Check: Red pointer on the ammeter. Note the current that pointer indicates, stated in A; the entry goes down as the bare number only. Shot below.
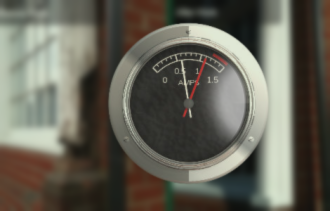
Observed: 1.1
